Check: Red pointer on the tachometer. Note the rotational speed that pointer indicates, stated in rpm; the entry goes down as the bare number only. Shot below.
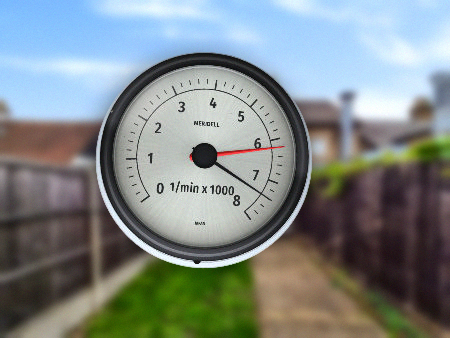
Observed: 6200
